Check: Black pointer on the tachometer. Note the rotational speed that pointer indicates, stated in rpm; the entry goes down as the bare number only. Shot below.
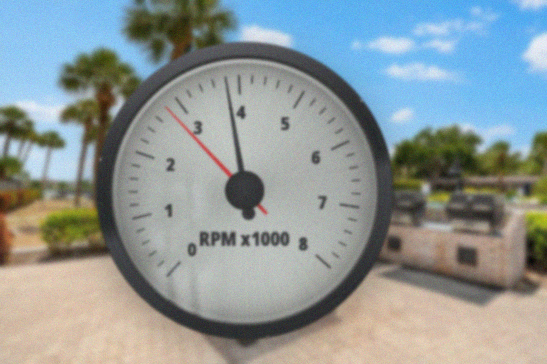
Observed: 3800
